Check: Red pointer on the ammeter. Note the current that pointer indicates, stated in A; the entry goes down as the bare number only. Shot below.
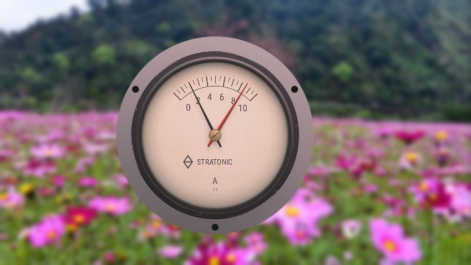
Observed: 8.5
